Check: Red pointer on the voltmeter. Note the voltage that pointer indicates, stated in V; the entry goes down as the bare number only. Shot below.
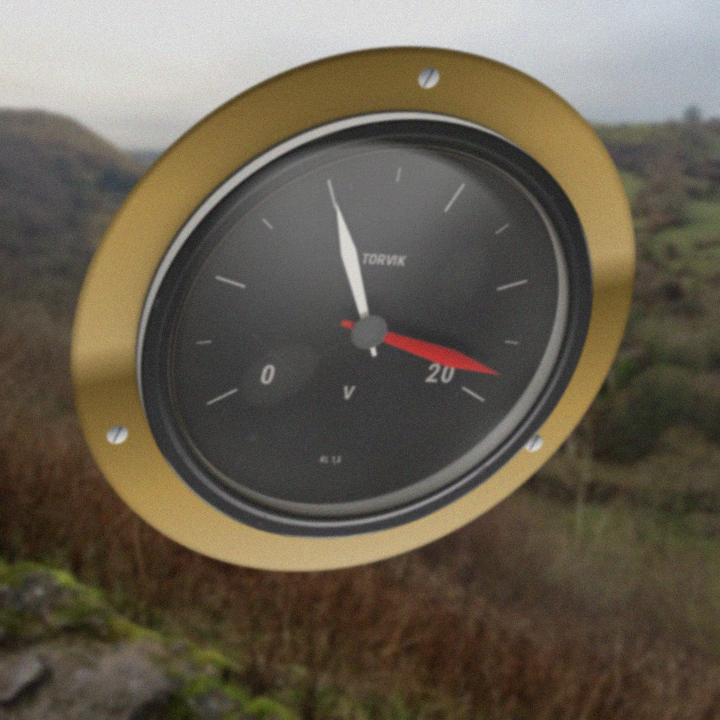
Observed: 19
